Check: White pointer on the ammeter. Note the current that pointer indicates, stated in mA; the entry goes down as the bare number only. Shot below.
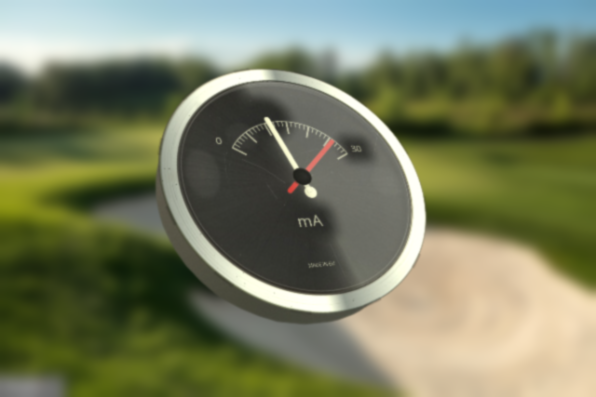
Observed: 10
